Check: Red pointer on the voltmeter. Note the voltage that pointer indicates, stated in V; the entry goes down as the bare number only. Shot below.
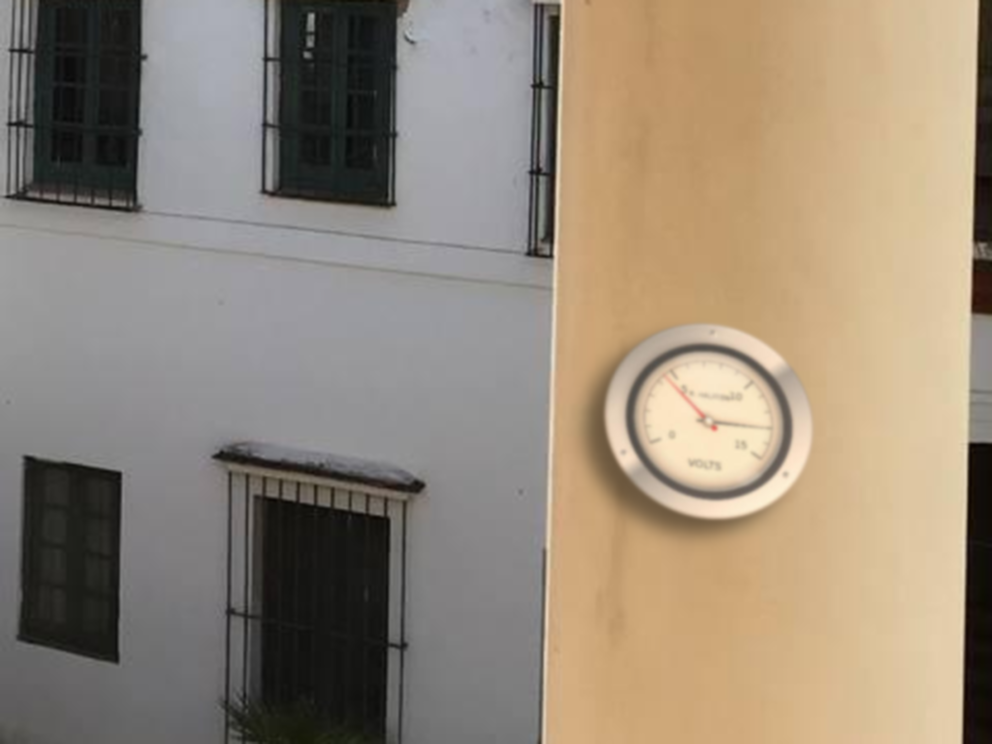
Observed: 4.5
